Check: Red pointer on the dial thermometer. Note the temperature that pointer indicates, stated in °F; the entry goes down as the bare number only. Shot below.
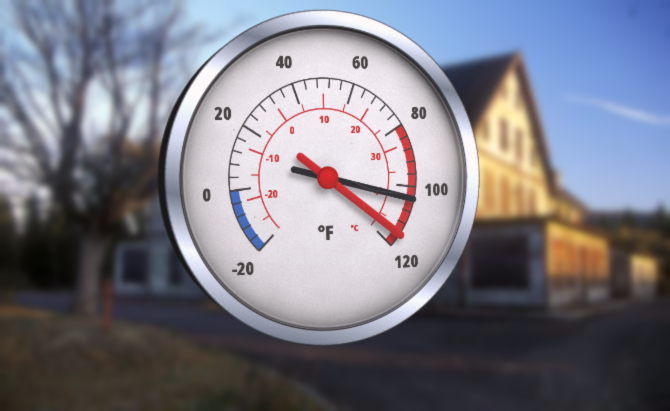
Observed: 116
